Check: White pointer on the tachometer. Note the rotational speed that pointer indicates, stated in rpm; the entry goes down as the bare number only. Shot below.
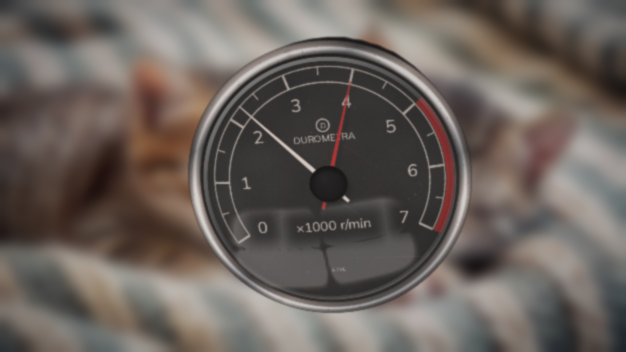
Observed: 2250
